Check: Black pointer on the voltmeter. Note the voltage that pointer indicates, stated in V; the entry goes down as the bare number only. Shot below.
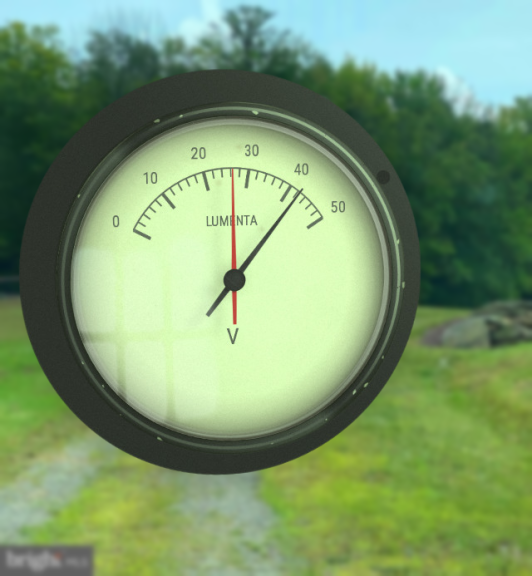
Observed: 42
